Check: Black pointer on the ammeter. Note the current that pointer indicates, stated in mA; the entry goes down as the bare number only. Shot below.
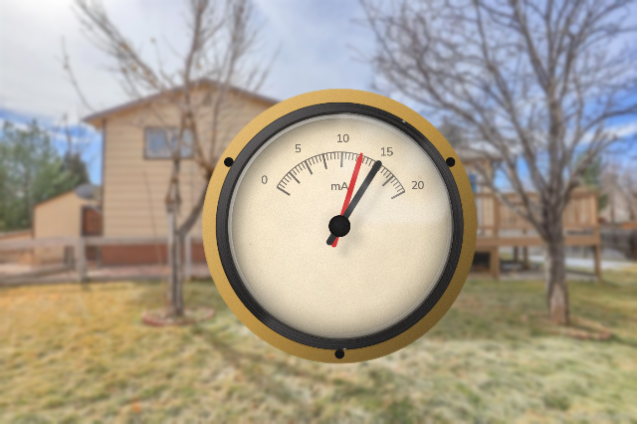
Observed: 15
